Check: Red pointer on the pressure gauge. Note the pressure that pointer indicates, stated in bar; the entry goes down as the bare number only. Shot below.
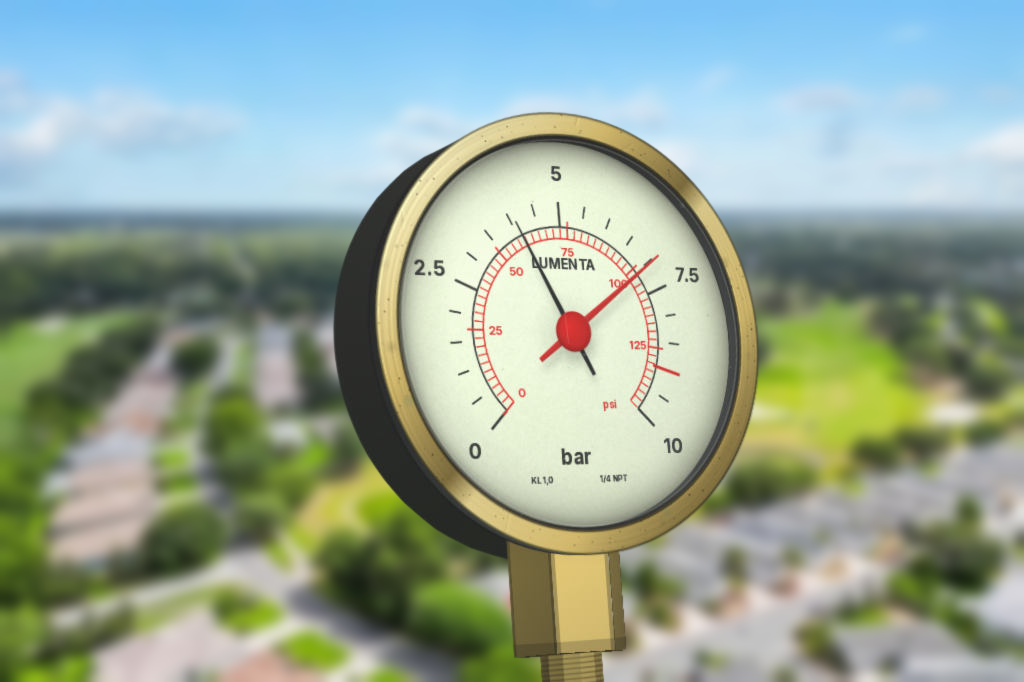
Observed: 7
